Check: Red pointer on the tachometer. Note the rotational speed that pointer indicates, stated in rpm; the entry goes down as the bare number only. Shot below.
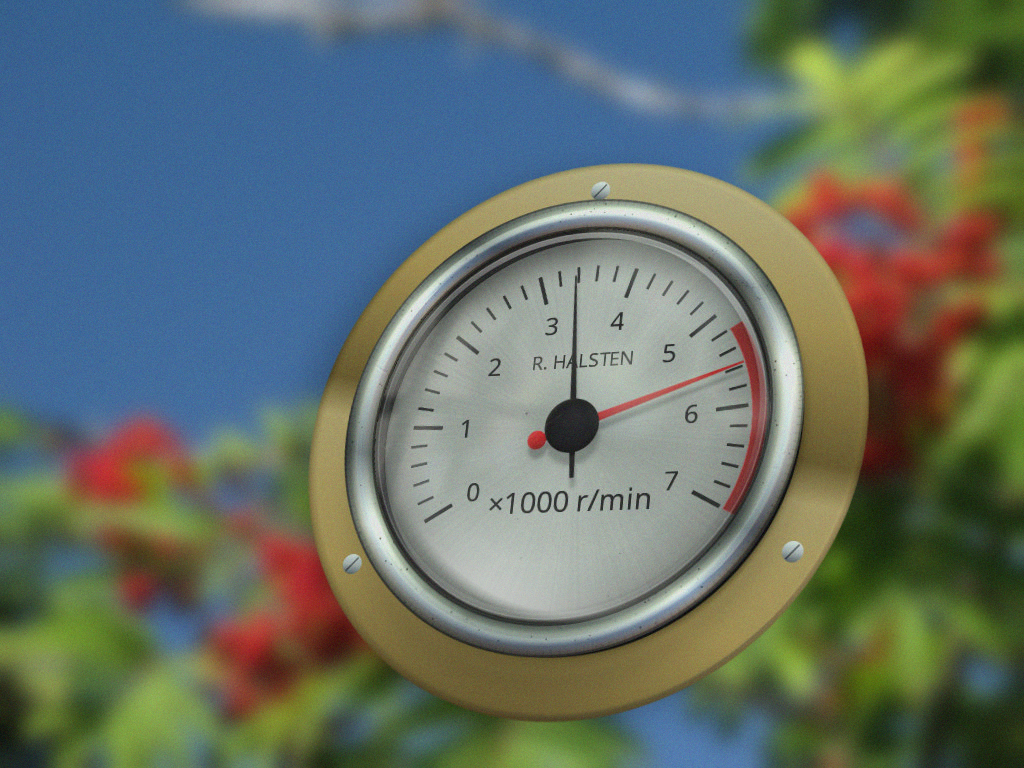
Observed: 5600
